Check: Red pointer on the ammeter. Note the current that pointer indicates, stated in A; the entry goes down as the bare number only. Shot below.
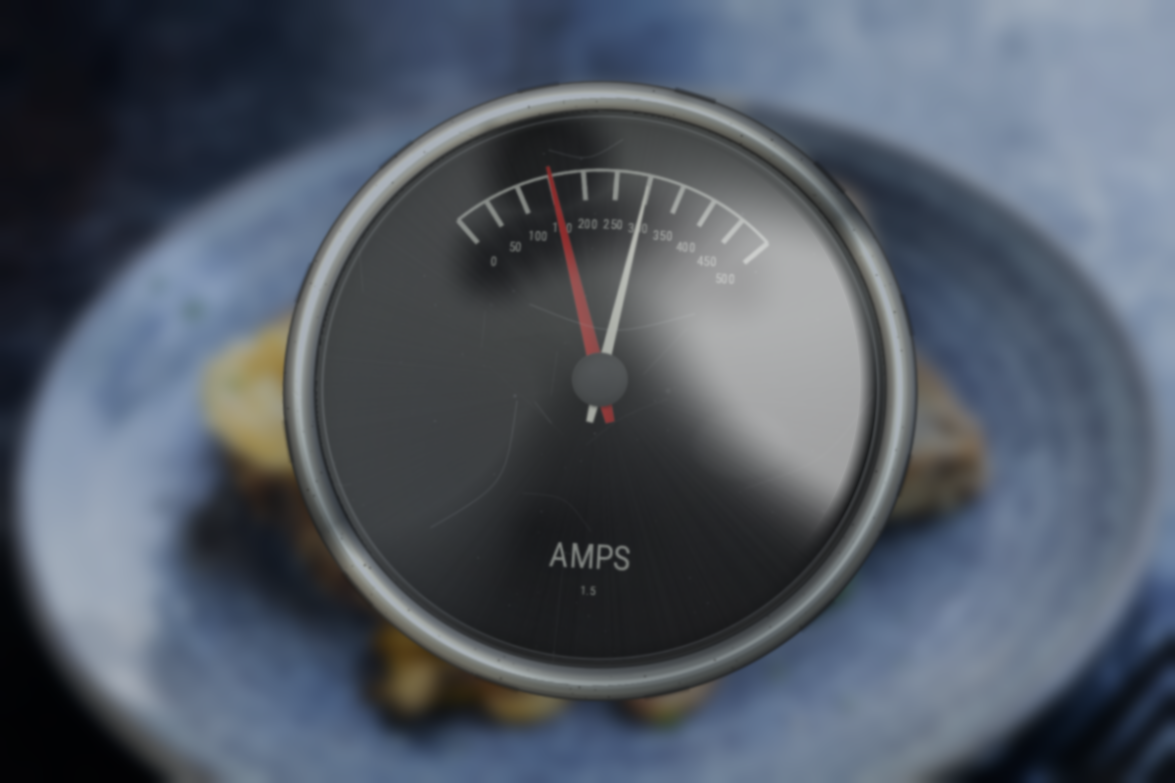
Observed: 150
